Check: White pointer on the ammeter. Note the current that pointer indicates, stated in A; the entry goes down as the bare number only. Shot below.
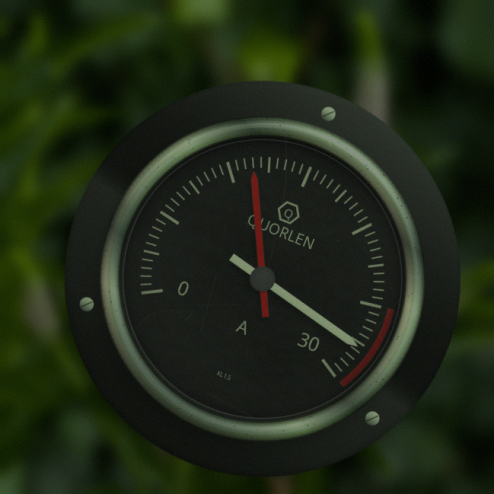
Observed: 27.75
